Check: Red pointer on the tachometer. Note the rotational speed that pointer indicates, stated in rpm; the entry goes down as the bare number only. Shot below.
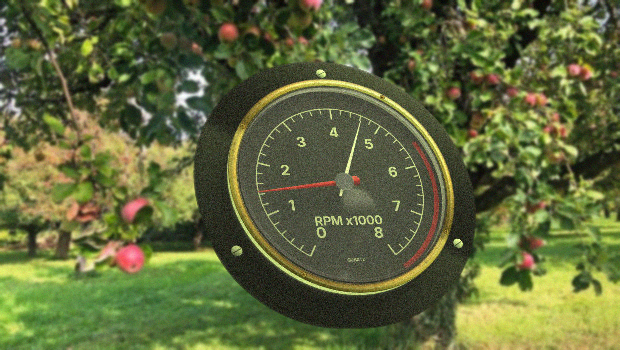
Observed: 1400
